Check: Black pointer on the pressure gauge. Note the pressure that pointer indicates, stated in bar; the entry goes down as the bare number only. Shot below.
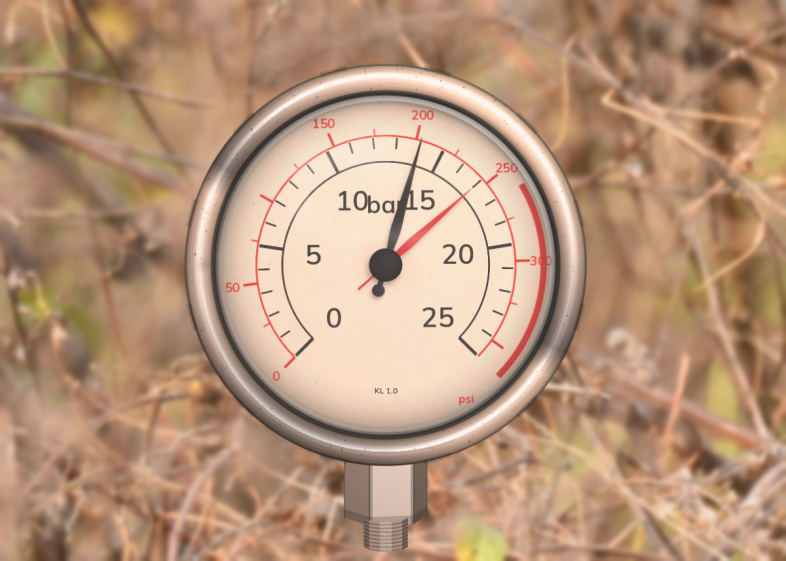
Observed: 14
